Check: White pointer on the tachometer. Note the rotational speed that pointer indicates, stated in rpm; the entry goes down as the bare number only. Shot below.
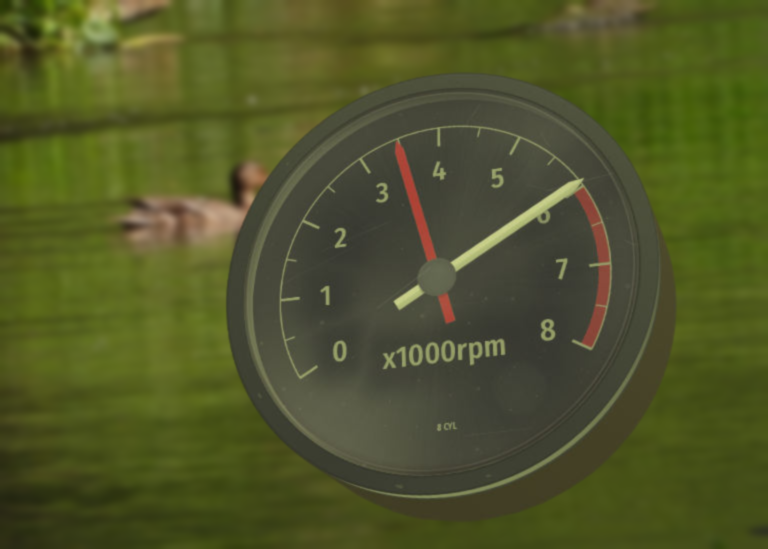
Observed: 6000
